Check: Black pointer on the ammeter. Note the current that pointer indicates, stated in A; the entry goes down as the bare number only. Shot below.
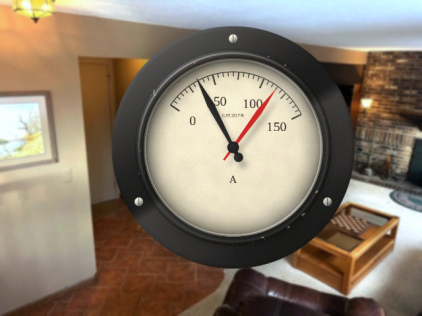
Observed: 35
